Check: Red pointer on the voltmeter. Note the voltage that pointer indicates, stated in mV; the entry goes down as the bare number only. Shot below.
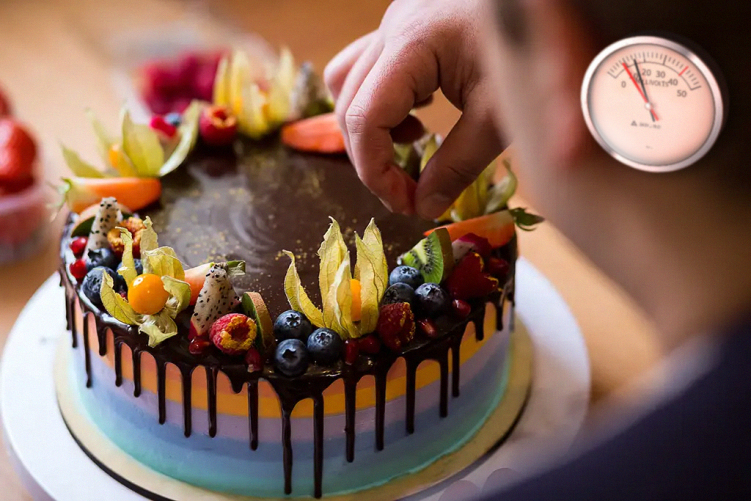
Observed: 10
